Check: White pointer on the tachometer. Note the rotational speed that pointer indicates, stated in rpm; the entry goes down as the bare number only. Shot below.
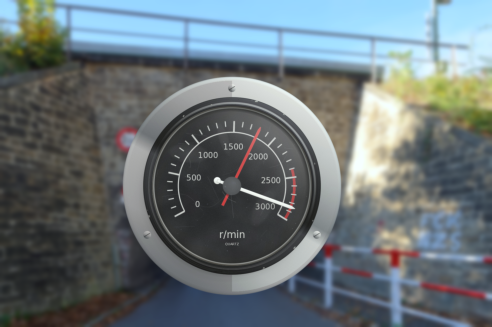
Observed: 2850
